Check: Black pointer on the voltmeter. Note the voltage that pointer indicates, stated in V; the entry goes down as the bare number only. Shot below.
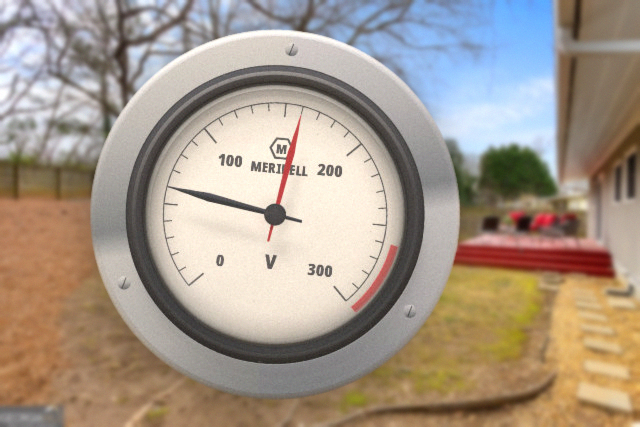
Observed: 60
